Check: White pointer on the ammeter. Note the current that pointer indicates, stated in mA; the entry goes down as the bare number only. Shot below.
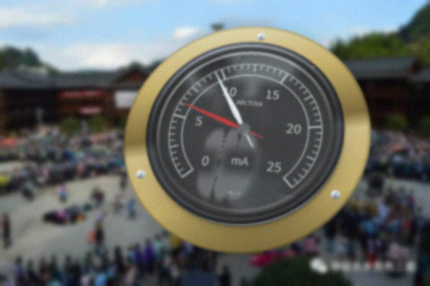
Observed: 9.5
